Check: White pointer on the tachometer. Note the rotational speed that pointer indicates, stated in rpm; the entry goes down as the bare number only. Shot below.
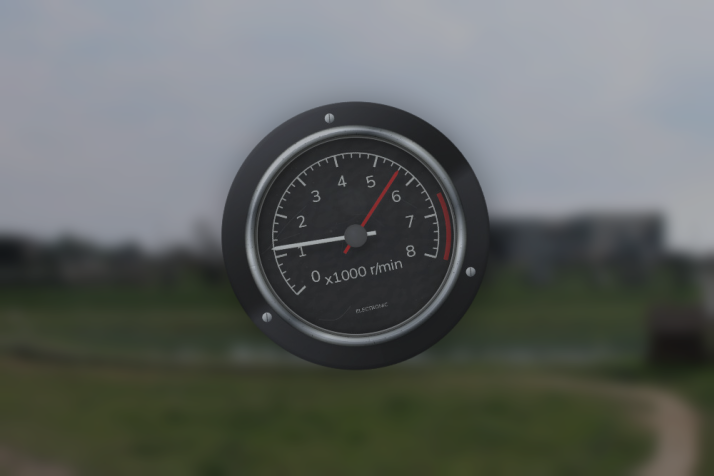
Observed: 1200
